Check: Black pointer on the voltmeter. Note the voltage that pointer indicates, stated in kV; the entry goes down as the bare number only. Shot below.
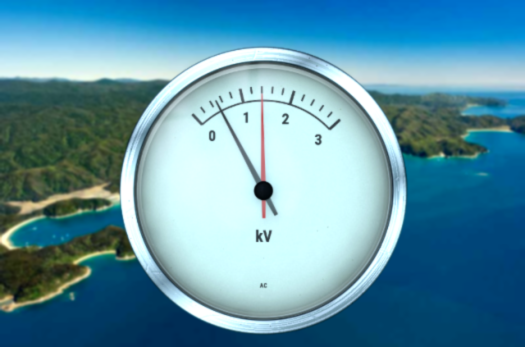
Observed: 0.5
